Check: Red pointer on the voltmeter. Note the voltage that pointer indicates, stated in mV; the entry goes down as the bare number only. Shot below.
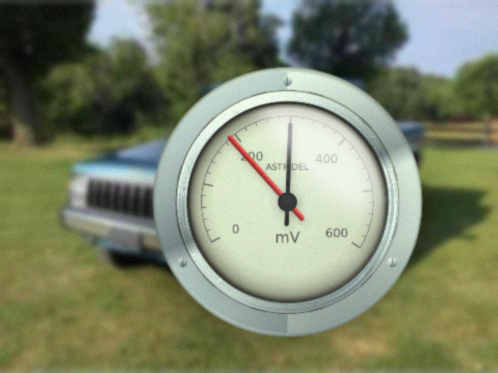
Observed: 190
